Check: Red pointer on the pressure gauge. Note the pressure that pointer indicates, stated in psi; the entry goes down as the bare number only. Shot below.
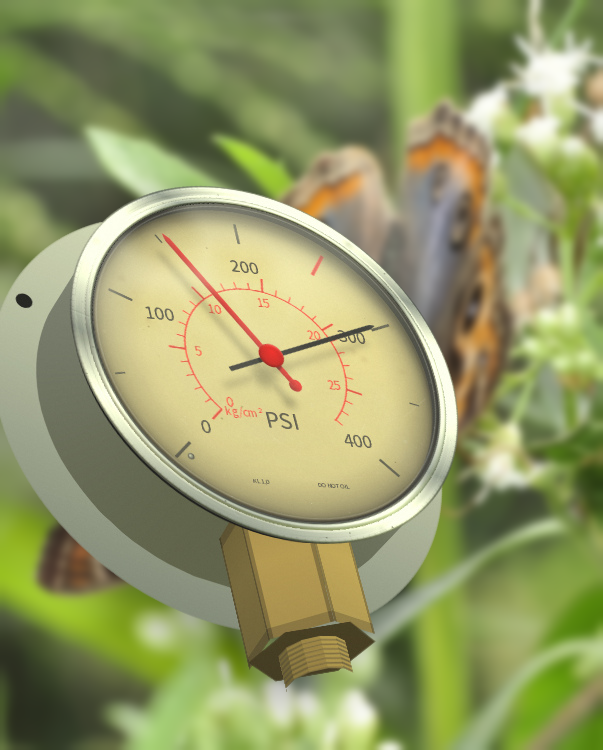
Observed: 150
